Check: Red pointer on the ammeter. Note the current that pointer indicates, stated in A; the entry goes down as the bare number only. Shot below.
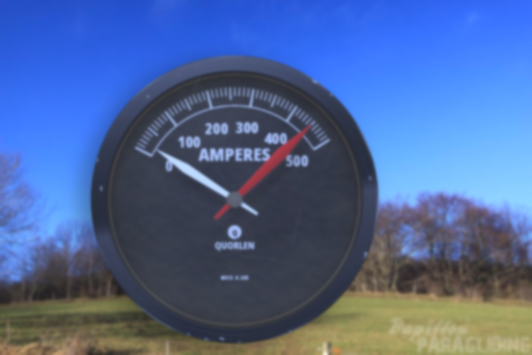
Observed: 450
